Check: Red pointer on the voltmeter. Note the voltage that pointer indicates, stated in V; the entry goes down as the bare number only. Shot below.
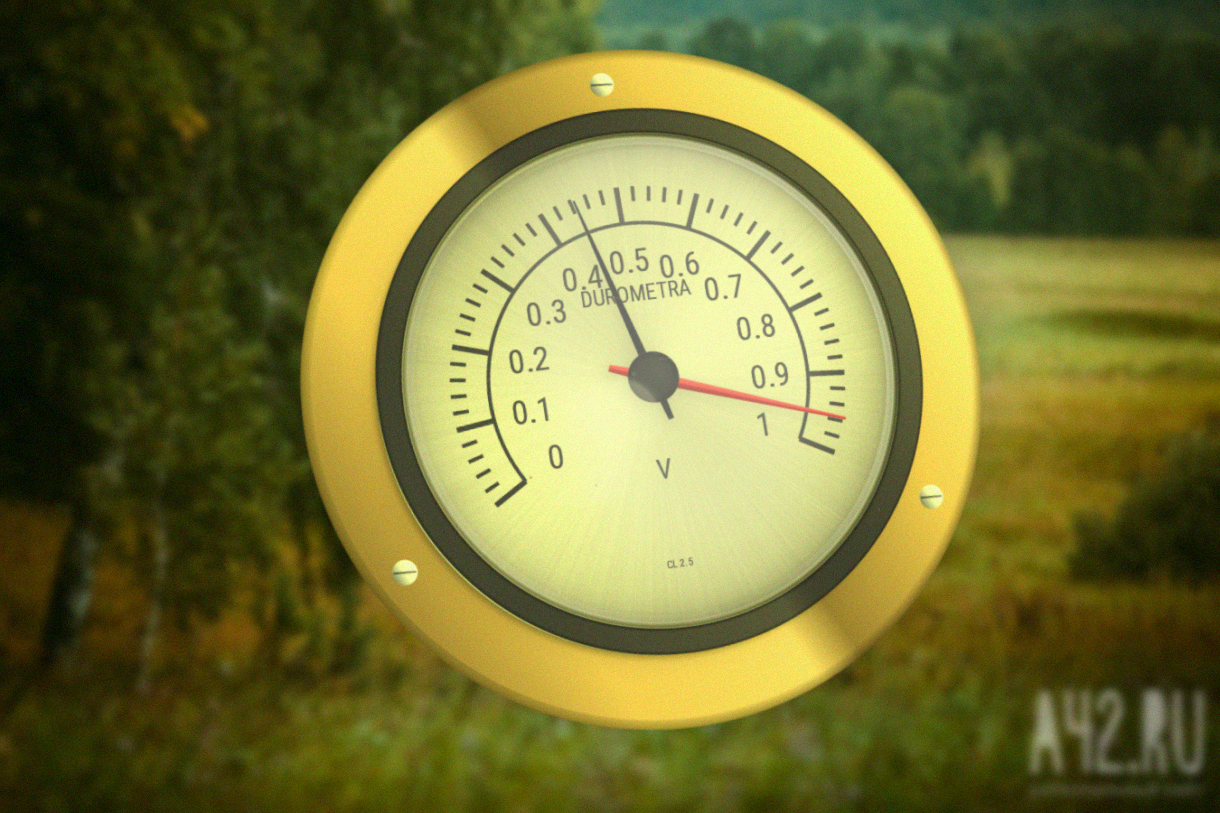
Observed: 0.96
